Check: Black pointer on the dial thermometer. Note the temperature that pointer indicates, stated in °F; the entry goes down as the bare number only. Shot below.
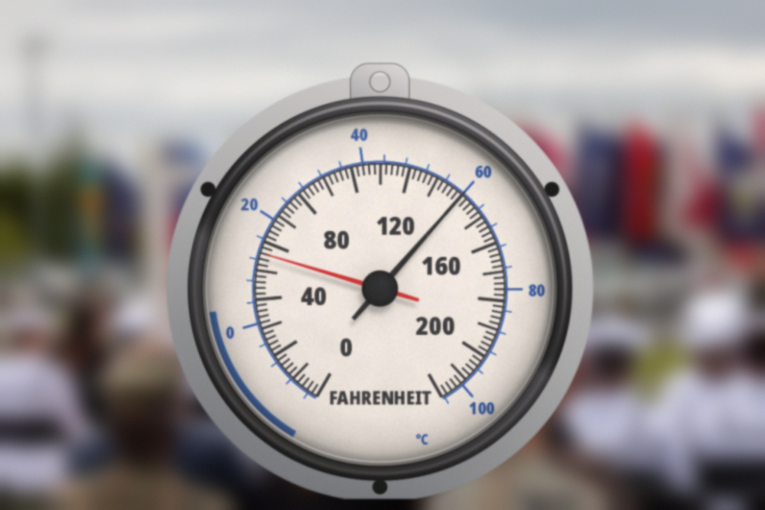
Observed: 140
